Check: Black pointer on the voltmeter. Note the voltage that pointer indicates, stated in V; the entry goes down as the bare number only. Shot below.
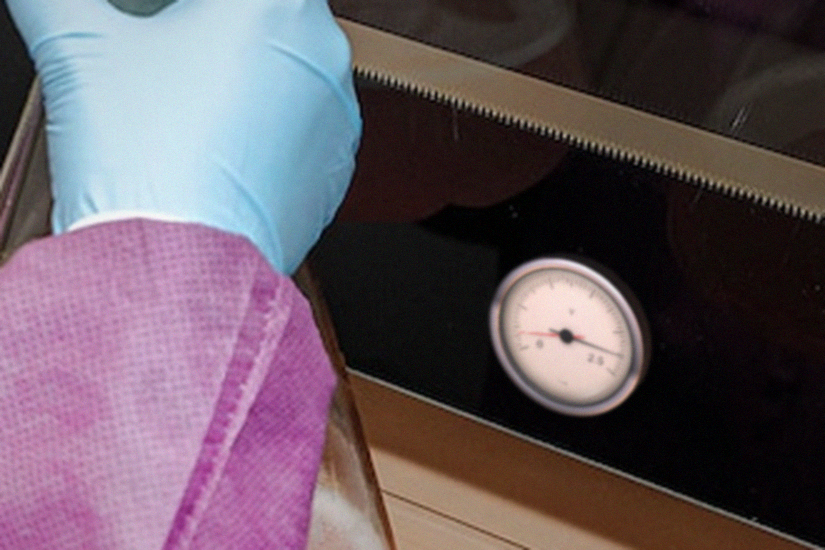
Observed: 2.25
